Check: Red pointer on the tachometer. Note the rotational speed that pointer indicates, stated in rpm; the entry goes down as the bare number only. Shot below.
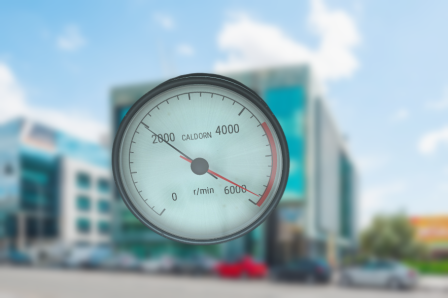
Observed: 5800
